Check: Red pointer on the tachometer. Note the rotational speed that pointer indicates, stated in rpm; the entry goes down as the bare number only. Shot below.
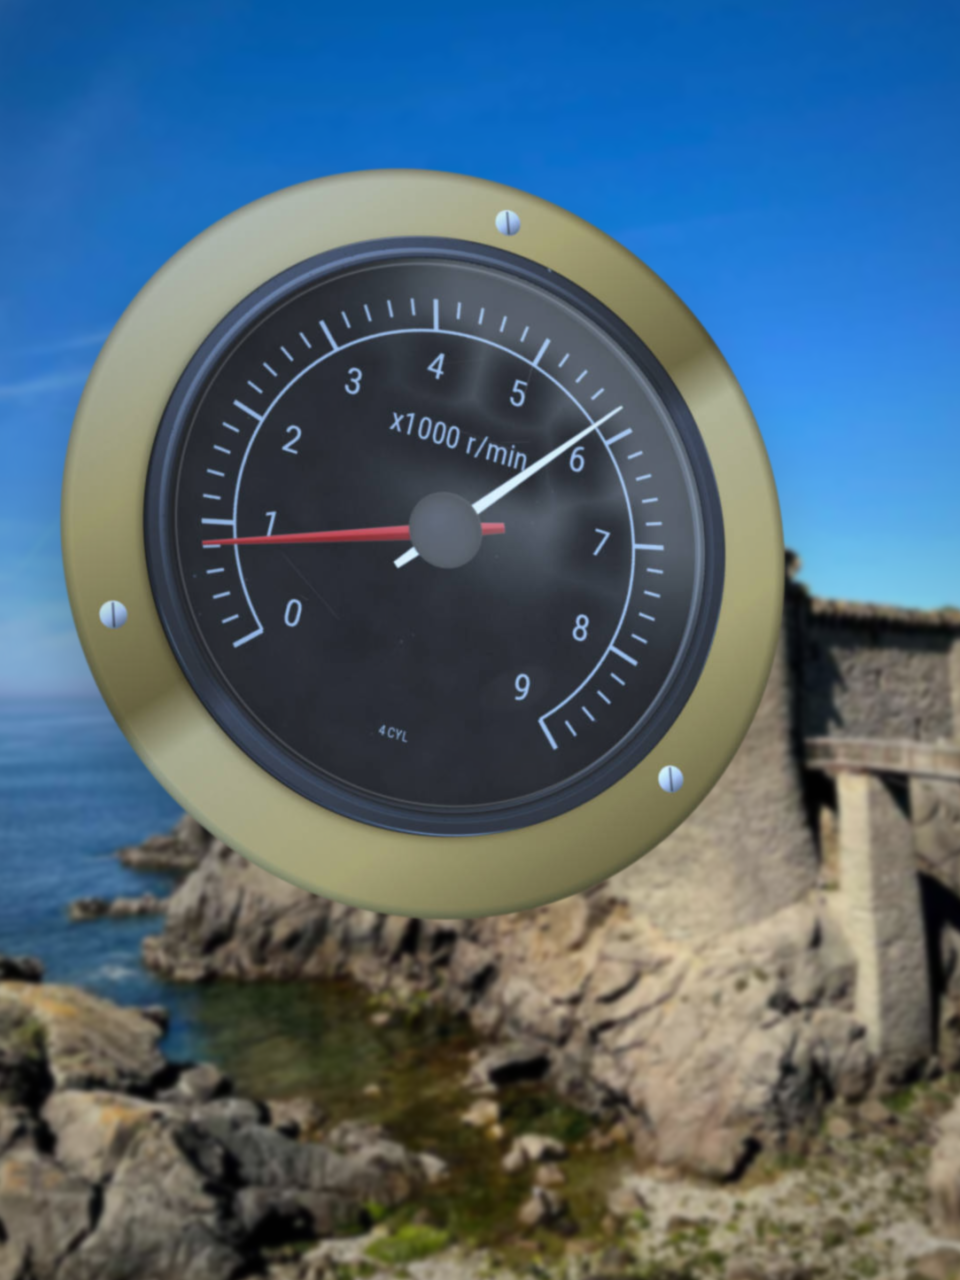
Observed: 800
